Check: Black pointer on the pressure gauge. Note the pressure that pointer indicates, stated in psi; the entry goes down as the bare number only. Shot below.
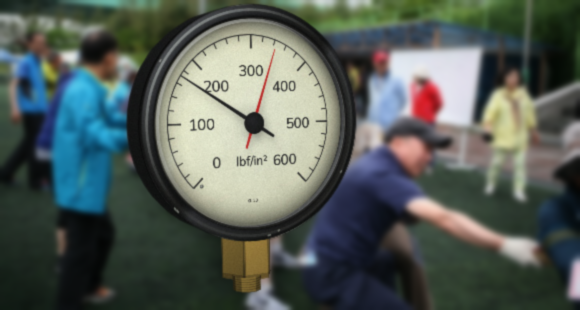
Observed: 170
